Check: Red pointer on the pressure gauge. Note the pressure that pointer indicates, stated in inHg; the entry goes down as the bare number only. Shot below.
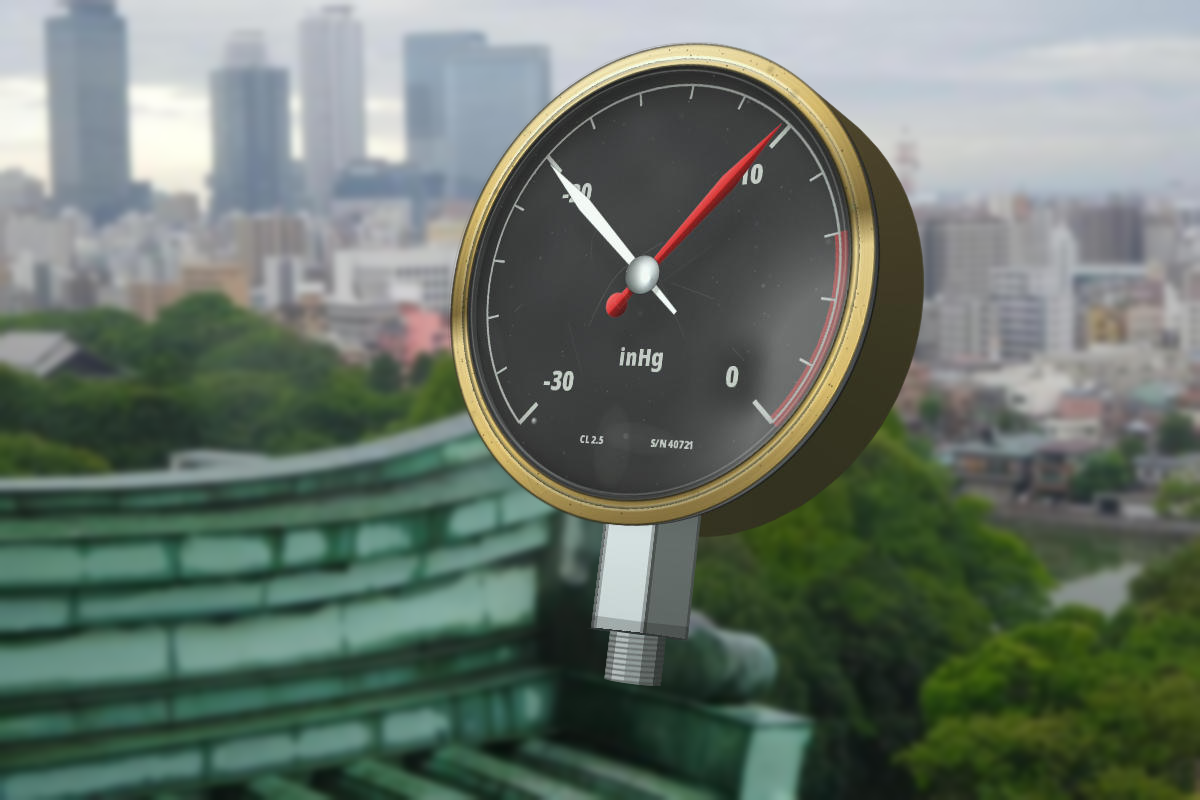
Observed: -10
